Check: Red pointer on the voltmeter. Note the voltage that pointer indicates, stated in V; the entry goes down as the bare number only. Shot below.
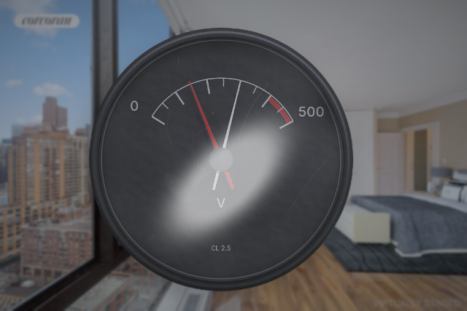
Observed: 150
